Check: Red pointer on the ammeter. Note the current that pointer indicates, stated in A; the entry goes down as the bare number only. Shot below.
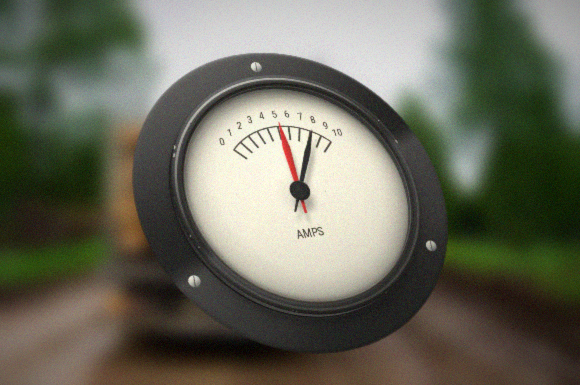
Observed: 5
